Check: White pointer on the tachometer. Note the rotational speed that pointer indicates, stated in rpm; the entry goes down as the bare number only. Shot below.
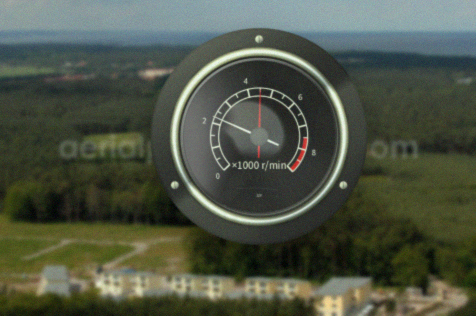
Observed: 2250
